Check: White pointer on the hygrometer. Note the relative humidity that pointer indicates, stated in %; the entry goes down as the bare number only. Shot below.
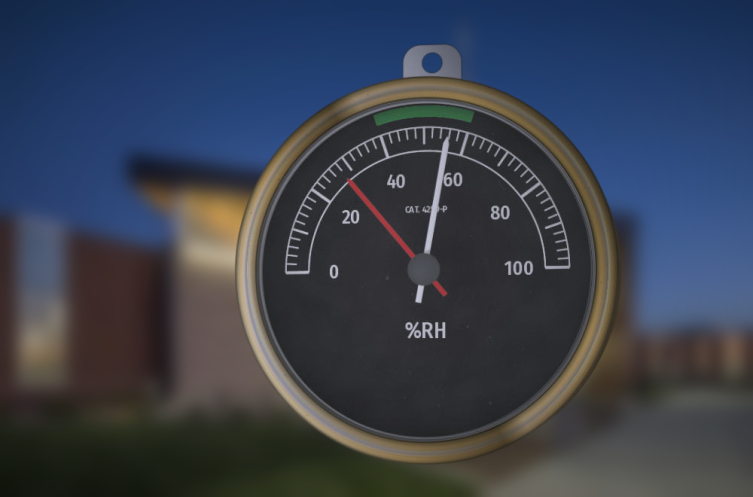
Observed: 56
